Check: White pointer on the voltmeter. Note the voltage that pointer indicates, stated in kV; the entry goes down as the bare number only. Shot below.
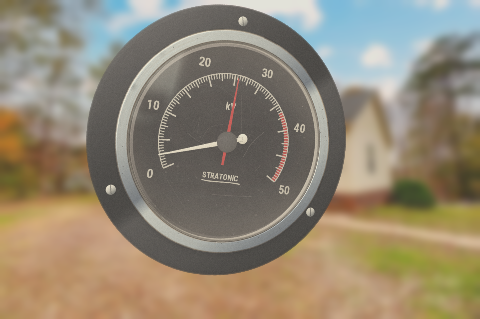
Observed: 2.5
